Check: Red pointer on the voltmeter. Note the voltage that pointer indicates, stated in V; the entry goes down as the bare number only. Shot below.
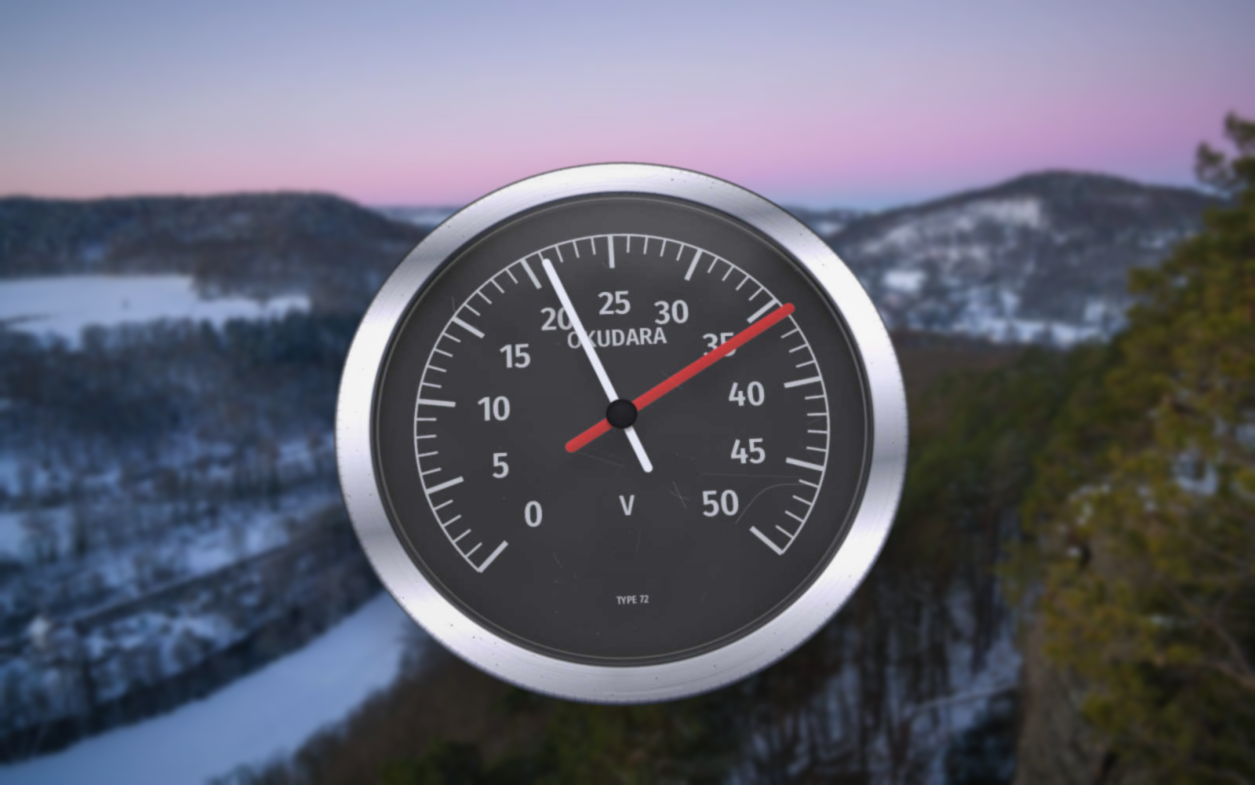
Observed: 36
